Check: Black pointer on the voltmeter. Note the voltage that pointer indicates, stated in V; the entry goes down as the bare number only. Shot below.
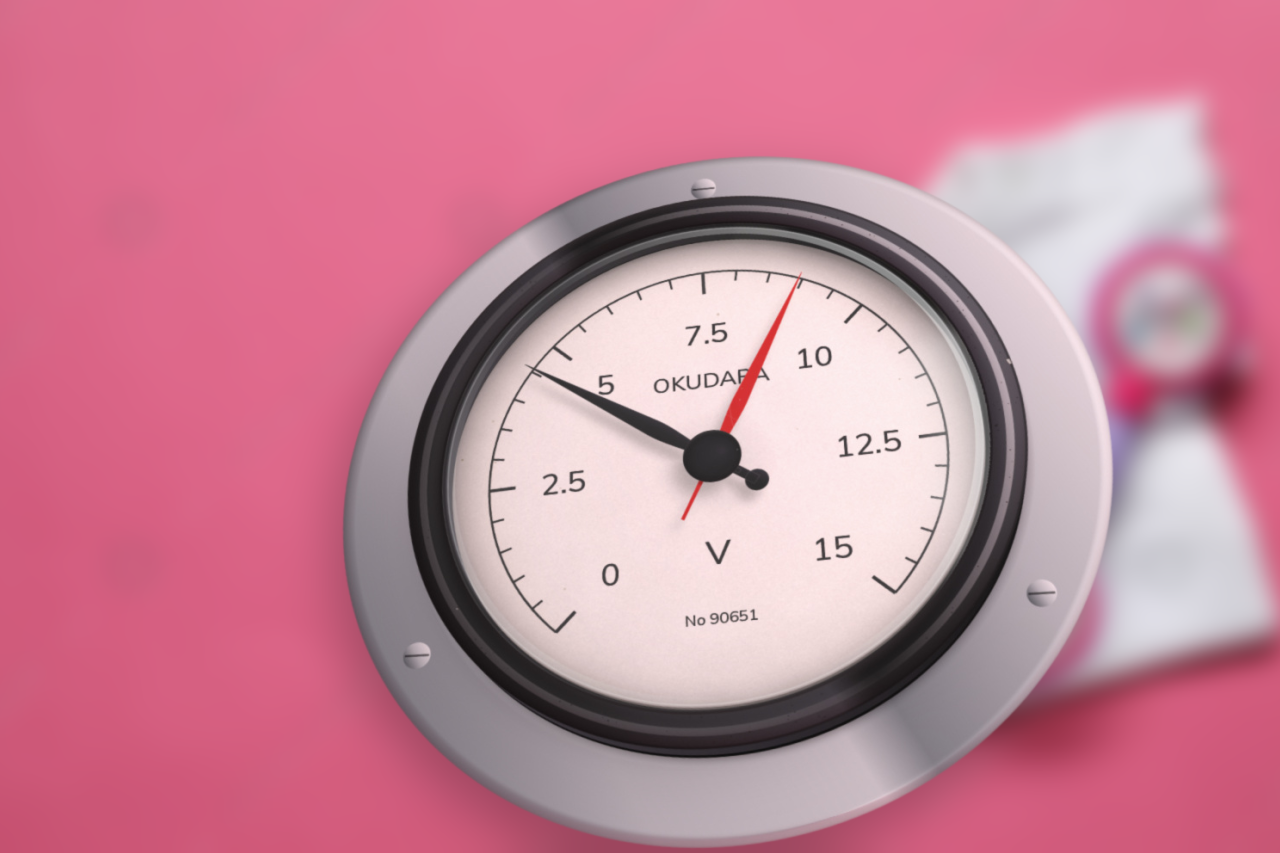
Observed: 4.5
